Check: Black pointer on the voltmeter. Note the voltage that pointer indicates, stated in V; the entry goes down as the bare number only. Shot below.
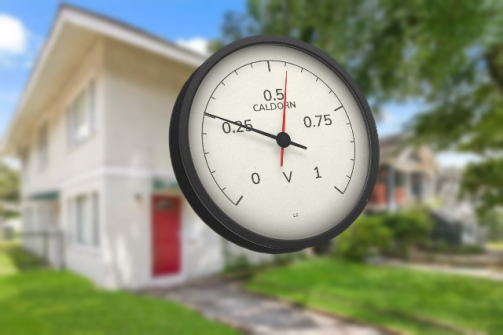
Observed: 0.25
